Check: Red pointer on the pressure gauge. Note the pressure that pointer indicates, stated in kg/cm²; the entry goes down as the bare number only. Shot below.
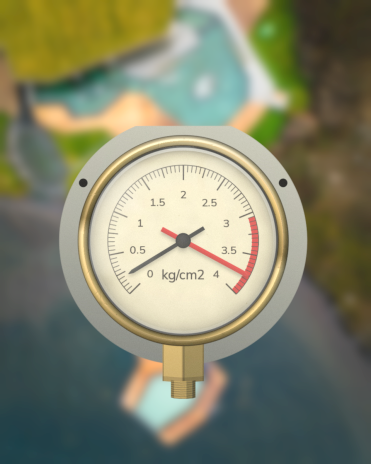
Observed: 3.75
